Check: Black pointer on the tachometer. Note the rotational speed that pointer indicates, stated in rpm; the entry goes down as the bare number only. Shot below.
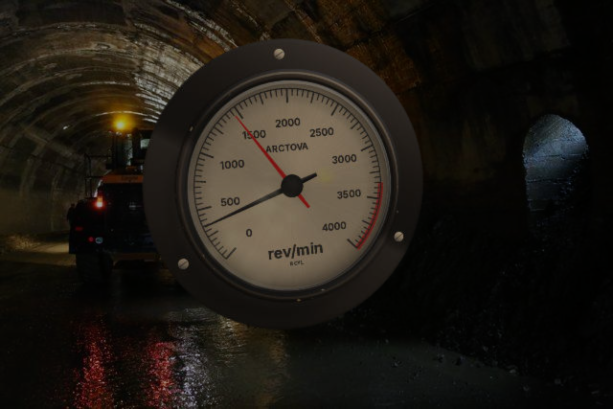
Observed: 350
